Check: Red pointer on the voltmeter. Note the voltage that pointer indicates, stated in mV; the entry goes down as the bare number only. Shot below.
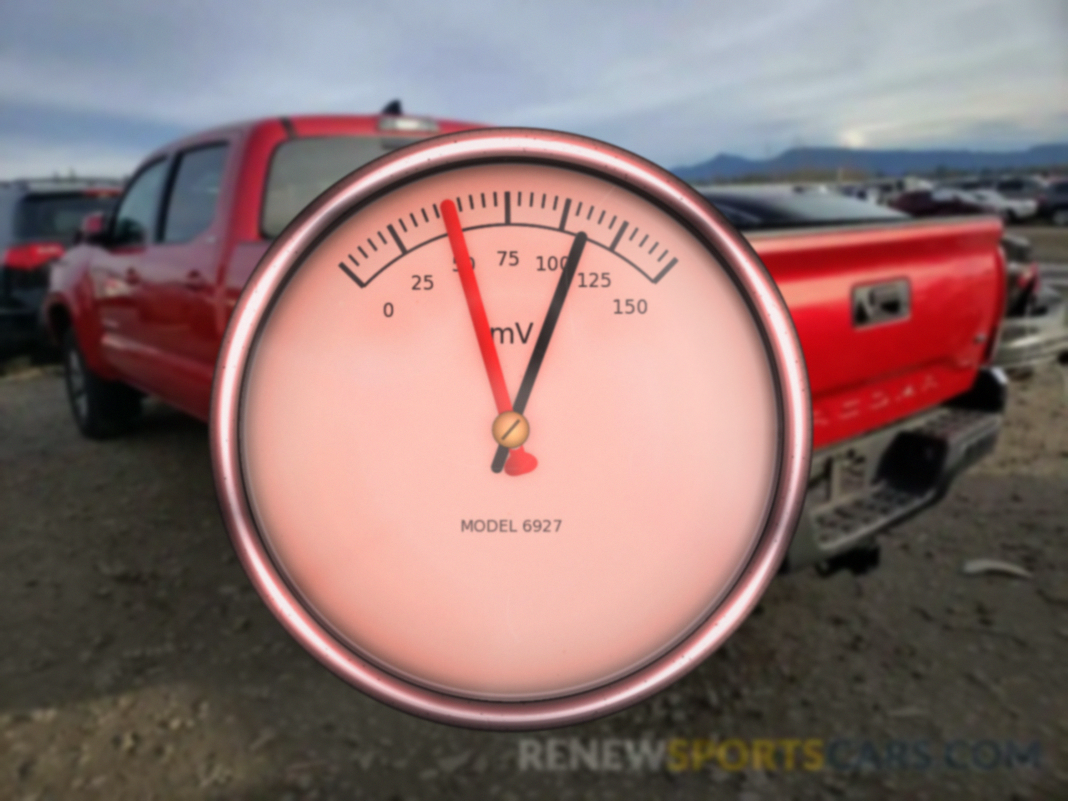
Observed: 50
